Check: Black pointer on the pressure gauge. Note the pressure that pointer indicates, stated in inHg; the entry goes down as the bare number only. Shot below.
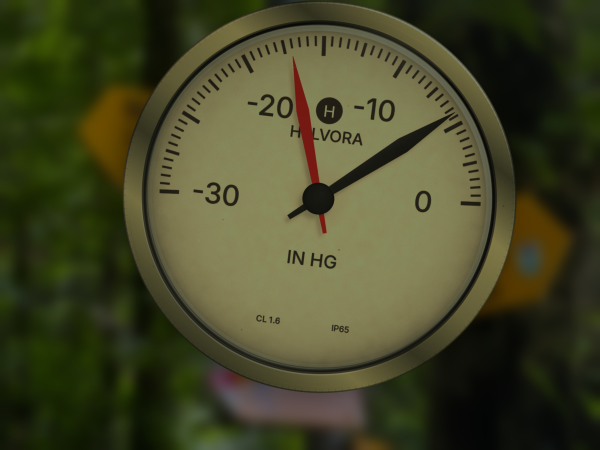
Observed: -5.75
